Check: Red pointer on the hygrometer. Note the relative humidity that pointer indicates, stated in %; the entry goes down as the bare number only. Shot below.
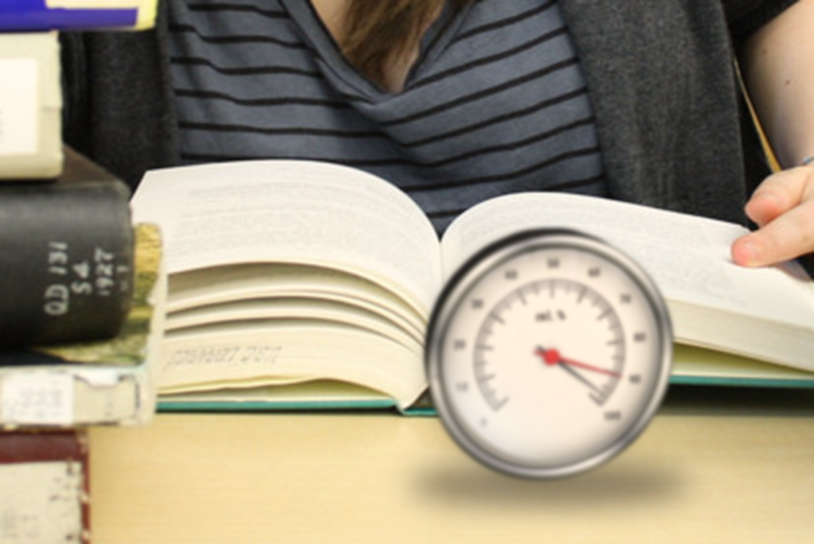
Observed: 90
